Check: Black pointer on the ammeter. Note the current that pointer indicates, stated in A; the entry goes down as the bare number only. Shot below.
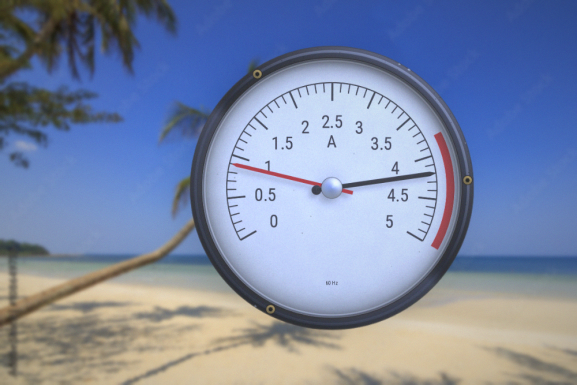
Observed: 4.2
